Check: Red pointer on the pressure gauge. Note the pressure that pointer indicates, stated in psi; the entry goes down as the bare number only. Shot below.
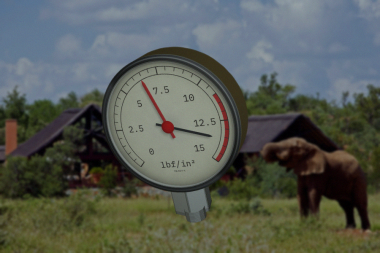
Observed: 6.5
